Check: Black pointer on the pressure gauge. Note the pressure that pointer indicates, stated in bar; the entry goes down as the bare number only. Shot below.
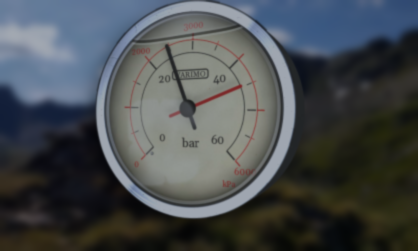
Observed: 25
